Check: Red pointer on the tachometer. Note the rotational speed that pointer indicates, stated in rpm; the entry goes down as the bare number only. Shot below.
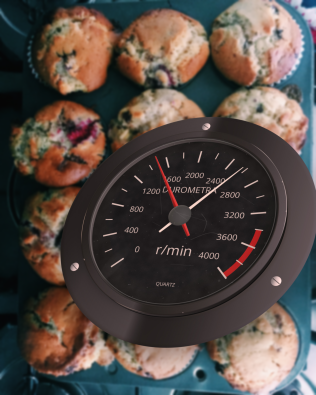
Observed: 1500
